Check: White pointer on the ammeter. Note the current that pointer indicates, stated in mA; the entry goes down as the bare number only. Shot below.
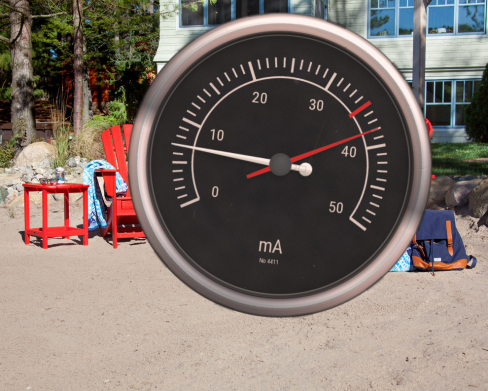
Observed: 7
